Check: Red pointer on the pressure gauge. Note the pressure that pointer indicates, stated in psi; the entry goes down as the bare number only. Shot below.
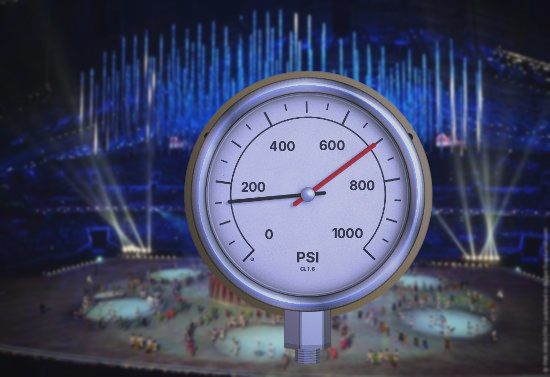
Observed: 700
